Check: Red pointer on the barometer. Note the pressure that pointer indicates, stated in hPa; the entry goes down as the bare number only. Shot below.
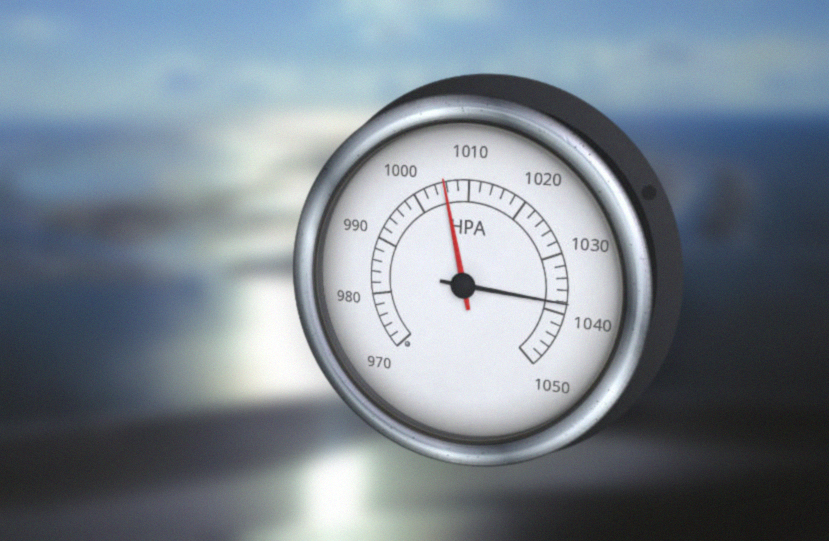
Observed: 1006
